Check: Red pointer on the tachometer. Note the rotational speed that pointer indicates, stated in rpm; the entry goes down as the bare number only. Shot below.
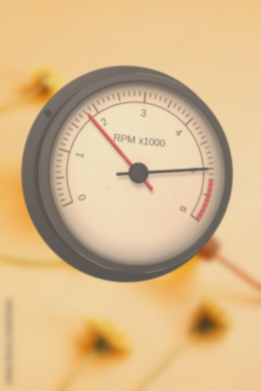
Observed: 1800
